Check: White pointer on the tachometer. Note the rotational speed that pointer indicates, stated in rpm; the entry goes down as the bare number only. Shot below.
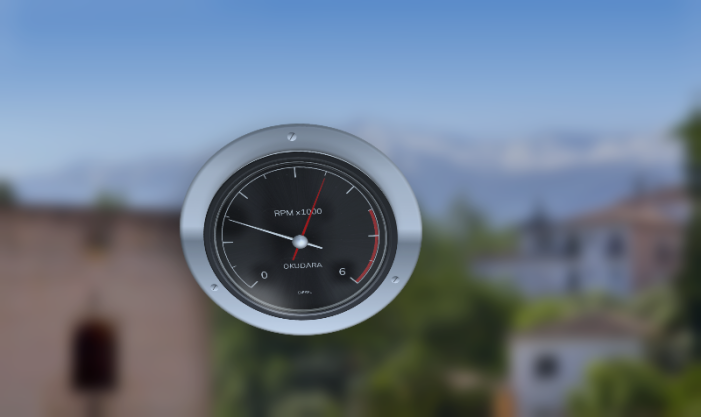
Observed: 1500
